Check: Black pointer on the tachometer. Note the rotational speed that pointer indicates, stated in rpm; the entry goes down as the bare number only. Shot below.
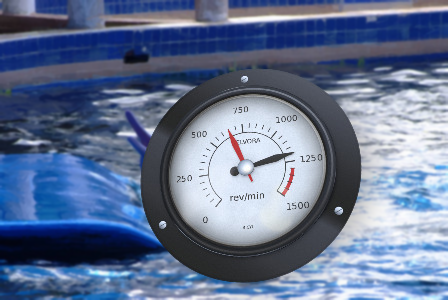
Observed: 1200
